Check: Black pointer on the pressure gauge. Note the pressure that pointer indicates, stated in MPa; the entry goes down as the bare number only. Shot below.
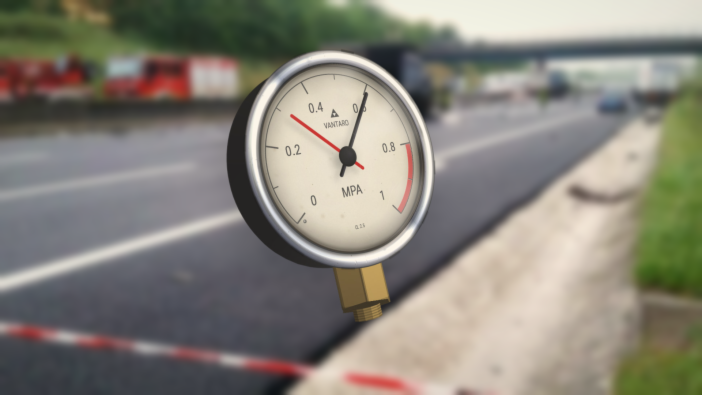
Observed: 0.6
